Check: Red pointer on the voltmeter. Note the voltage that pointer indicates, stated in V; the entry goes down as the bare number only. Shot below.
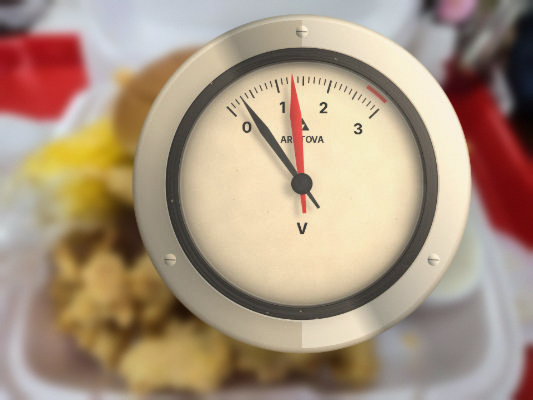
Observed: 1.3
